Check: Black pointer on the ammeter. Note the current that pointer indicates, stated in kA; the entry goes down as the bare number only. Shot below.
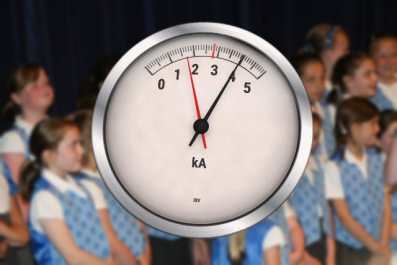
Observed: 4
